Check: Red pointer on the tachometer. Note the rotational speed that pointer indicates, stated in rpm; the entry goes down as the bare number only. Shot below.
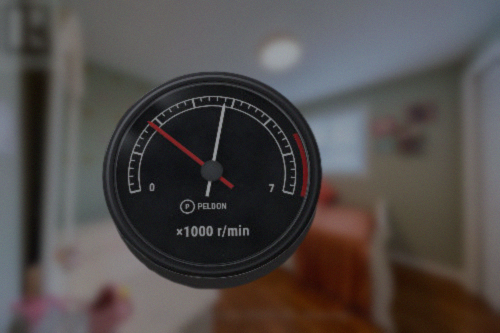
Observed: 1800
